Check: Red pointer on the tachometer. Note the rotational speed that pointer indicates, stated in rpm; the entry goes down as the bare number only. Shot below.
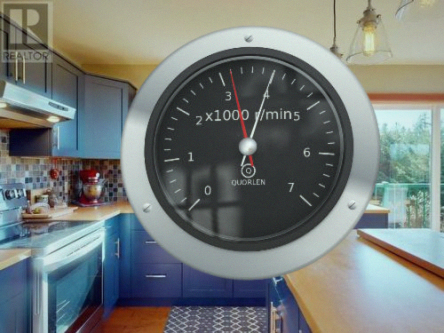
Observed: 3200
